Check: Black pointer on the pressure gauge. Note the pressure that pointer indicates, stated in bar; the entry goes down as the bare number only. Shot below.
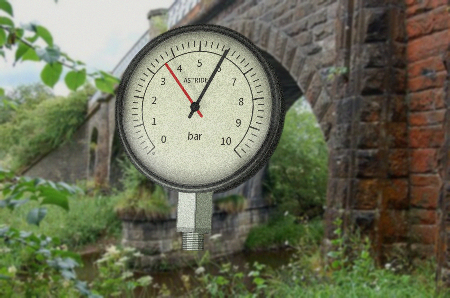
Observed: 6
